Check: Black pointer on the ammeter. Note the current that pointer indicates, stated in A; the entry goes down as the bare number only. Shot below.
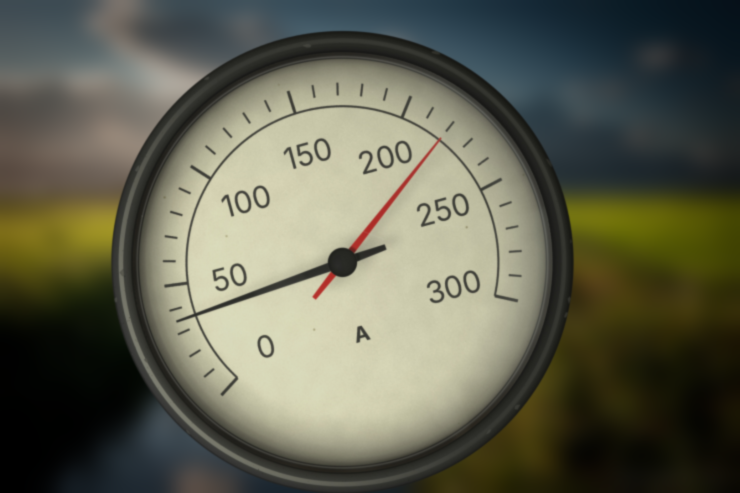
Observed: 35
